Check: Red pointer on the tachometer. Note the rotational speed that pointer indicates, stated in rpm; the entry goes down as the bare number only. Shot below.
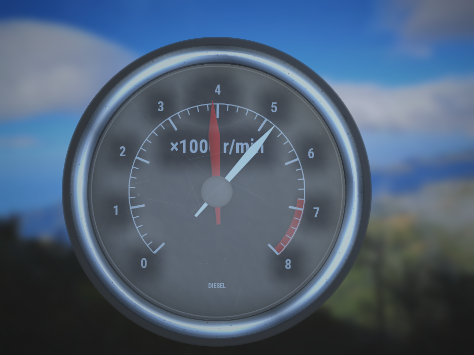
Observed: 3900
